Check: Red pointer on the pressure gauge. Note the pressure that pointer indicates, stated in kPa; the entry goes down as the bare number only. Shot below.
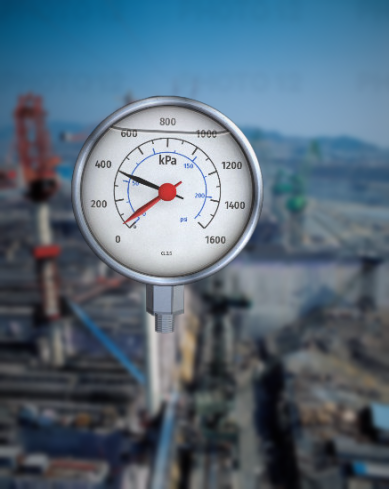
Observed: 50
